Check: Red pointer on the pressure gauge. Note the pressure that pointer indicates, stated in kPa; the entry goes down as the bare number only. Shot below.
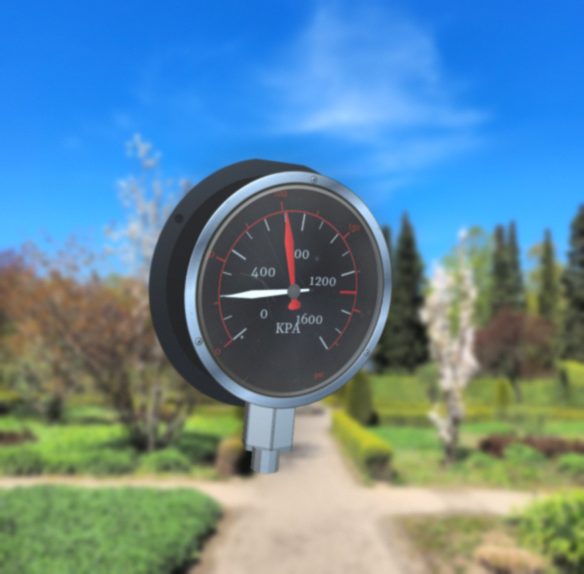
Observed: 700
